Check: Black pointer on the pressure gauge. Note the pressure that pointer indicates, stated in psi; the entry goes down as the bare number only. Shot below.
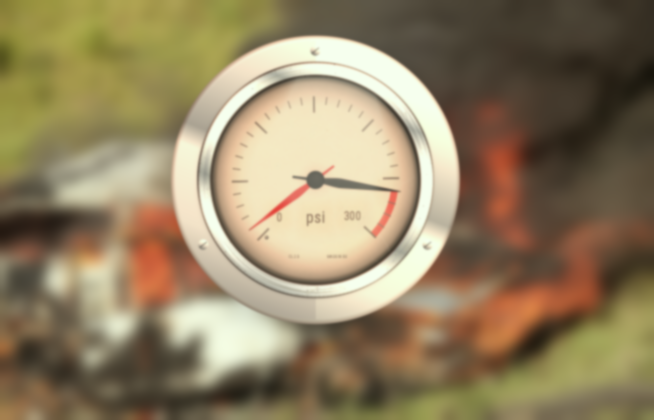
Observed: 260
